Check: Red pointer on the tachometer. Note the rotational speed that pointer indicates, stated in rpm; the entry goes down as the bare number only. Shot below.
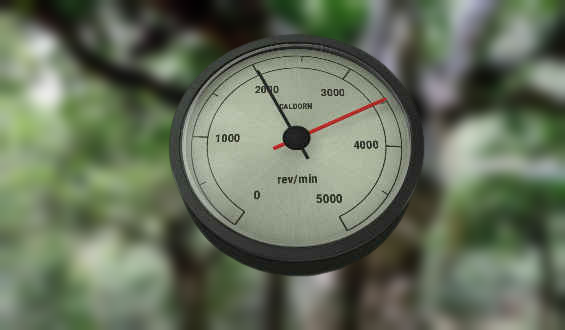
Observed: 3500
